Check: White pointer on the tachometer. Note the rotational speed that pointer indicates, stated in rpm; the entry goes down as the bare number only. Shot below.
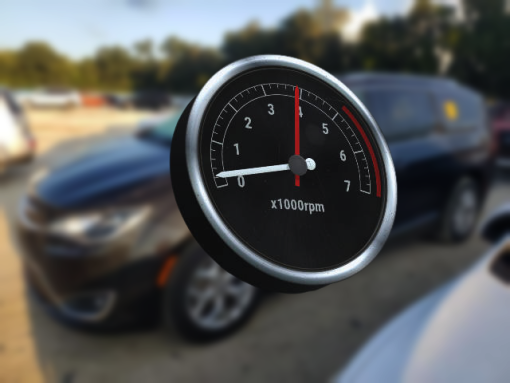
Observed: 200
